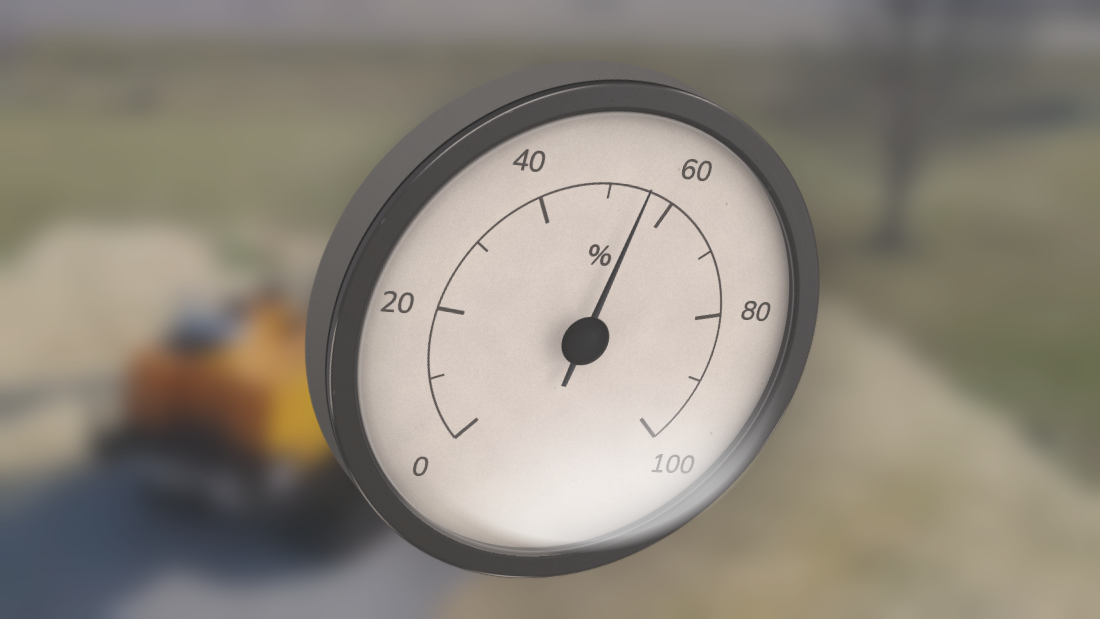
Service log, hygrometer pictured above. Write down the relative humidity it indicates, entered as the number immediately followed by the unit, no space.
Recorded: 55%
